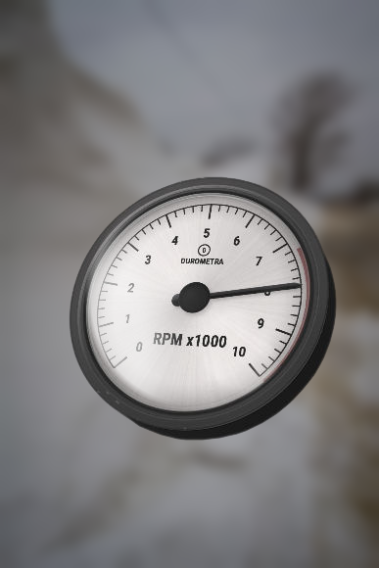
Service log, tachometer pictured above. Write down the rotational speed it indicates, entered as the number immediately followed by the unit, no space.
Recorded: 8000rpm
